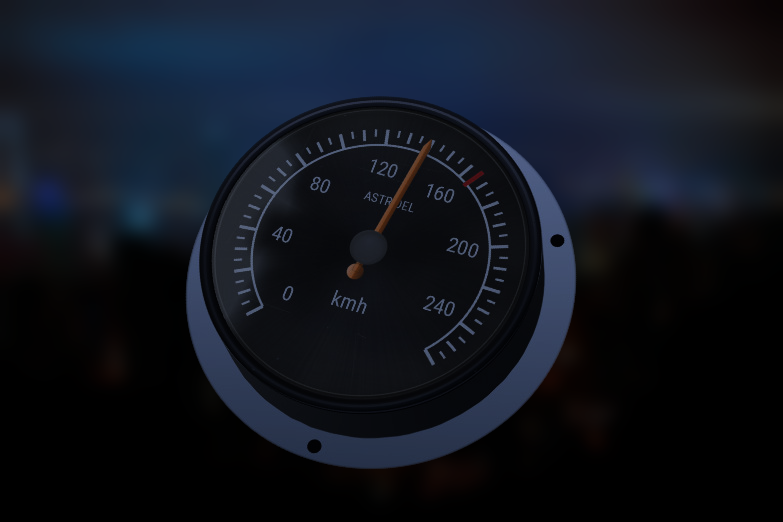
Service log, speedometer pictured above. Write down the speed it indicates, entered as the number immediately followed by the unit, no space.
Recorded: 140km/h
